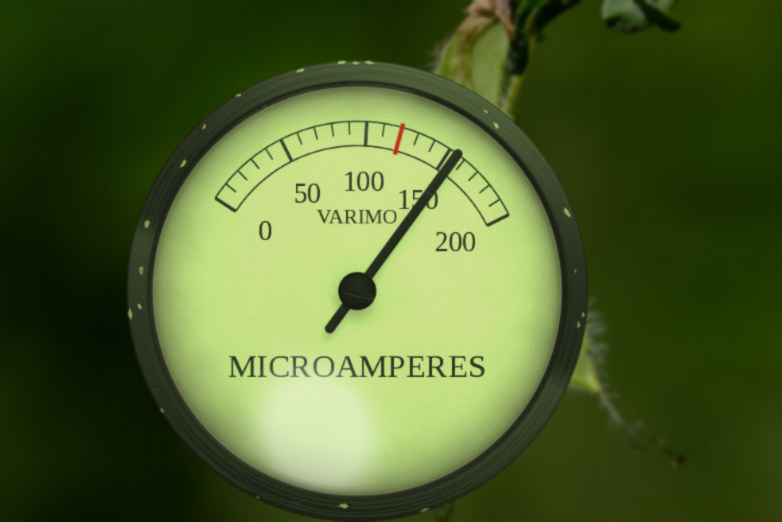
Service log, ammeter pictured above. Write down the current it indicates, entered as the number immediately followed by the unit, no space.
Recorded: 155µA
